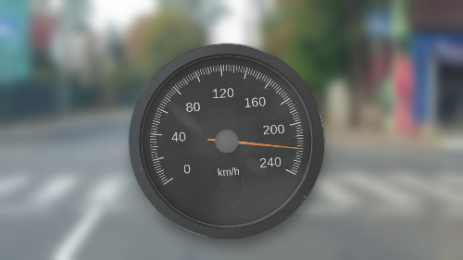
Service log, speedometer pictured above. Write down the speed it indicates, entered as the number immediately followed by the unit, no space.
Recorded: 220km/h
